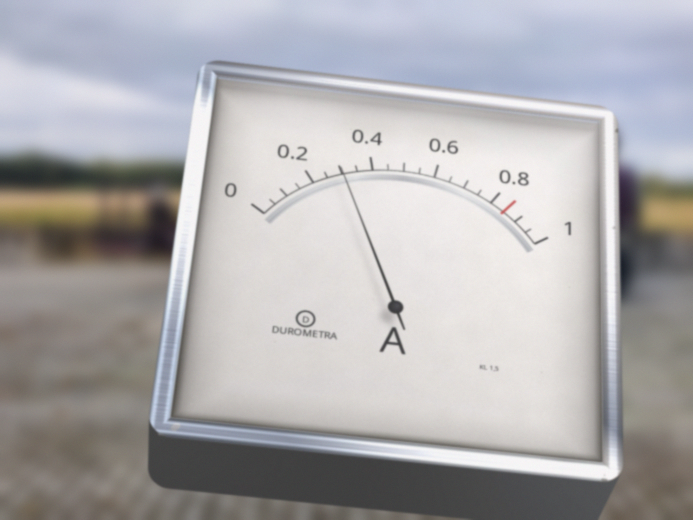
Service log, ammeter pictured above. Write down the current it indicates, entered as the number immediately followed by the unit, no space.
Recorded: 0.3A
